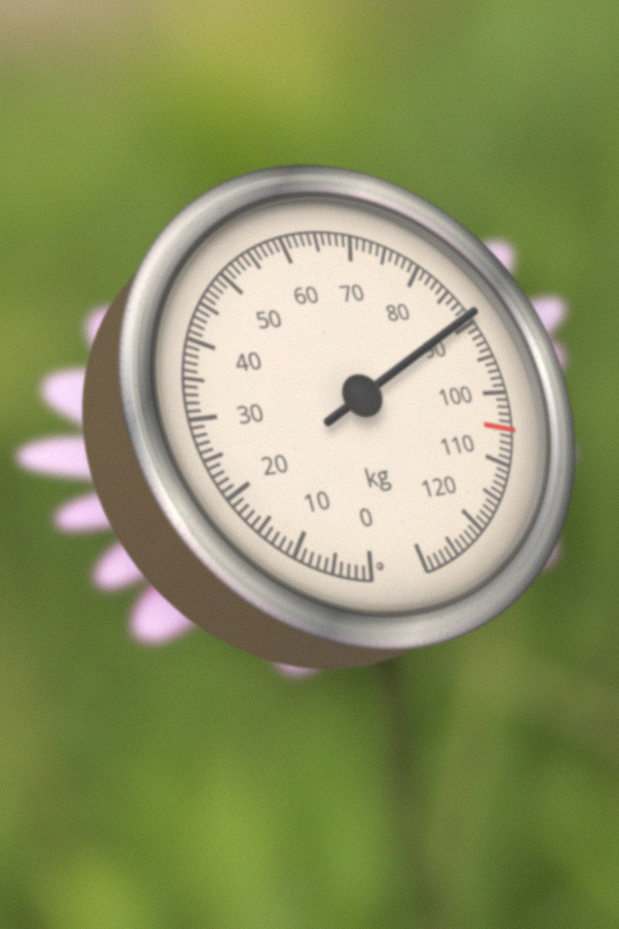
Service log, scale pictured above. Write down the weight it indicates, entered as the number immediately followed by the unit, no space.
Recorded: 89kg
